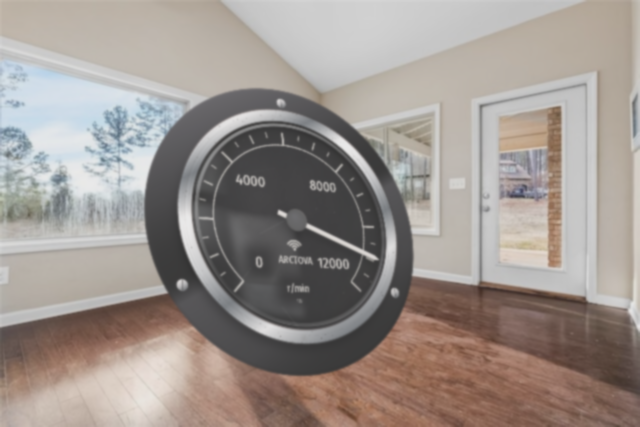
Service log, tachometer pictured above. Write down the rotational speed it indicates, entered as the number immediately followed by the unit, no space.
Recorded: 11000rpm
